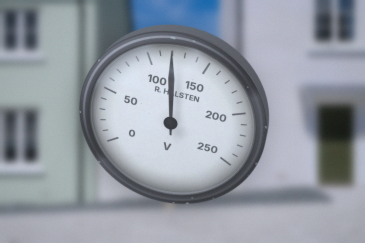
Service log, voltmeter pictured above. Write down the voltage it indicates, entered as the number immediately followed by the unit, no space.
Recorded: 120V
